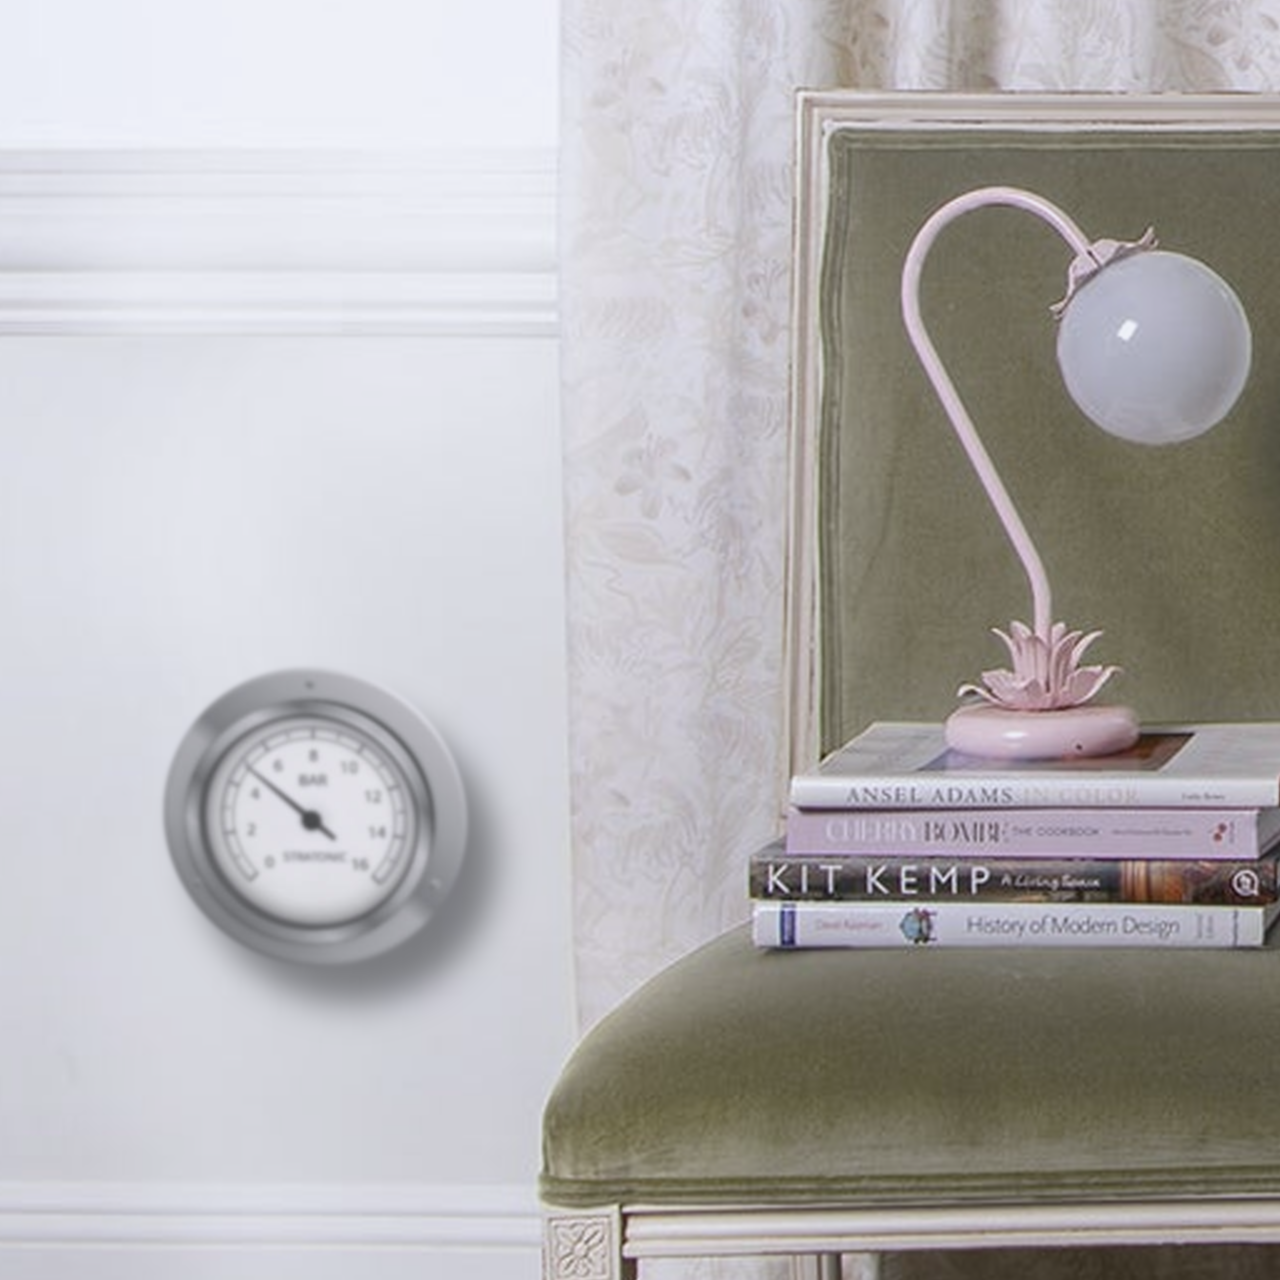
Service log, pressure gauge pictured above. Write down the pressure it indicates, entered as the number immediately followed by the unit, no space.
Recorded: 5bar
